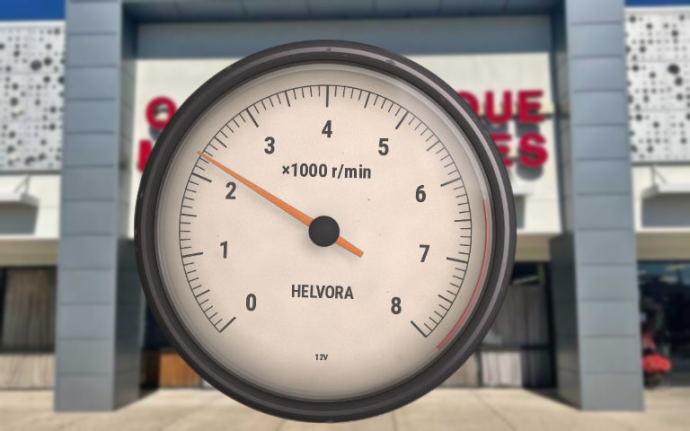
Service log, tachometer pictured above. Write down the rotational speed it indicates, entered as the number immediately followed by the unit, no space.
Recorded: 2250rpm
